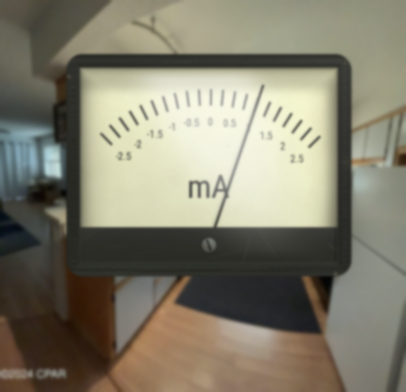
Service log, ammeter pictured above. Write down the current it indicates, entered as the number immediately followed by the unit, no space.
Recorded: 1mA
